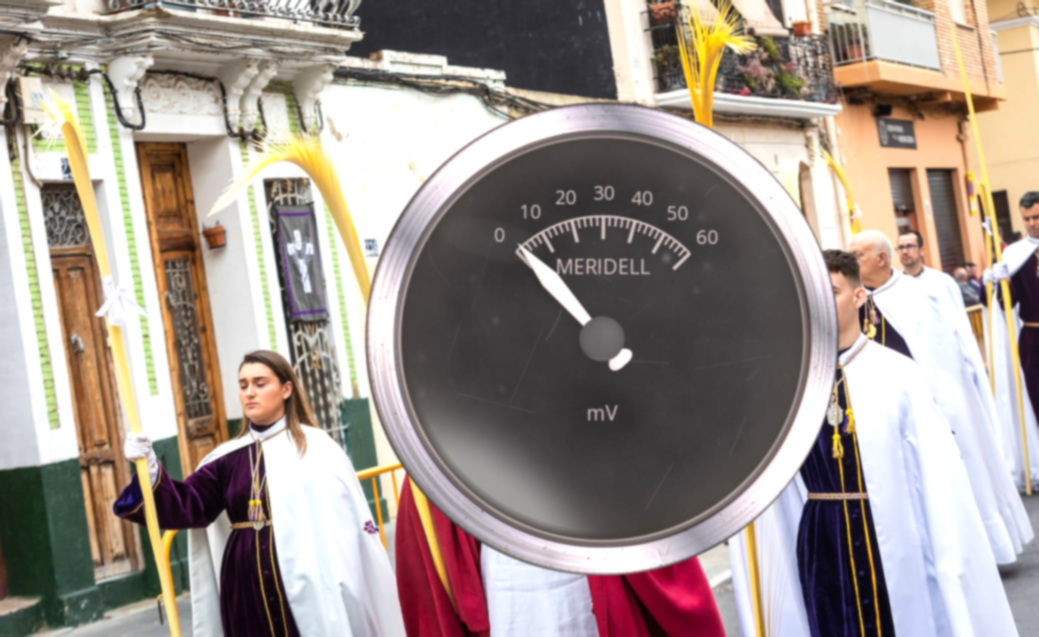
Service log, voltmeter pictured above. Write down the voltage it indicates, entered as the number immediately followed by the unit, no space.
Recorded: 2mV
